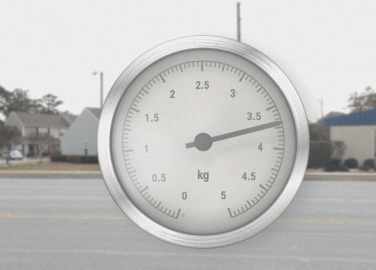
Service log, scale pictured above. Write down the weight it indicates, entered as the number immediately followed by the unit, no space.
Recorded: 3.7kg
